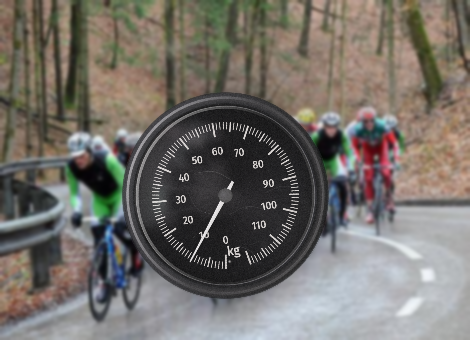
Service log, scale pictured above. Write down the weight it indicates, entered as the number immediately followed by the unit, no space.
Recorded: 10kg
